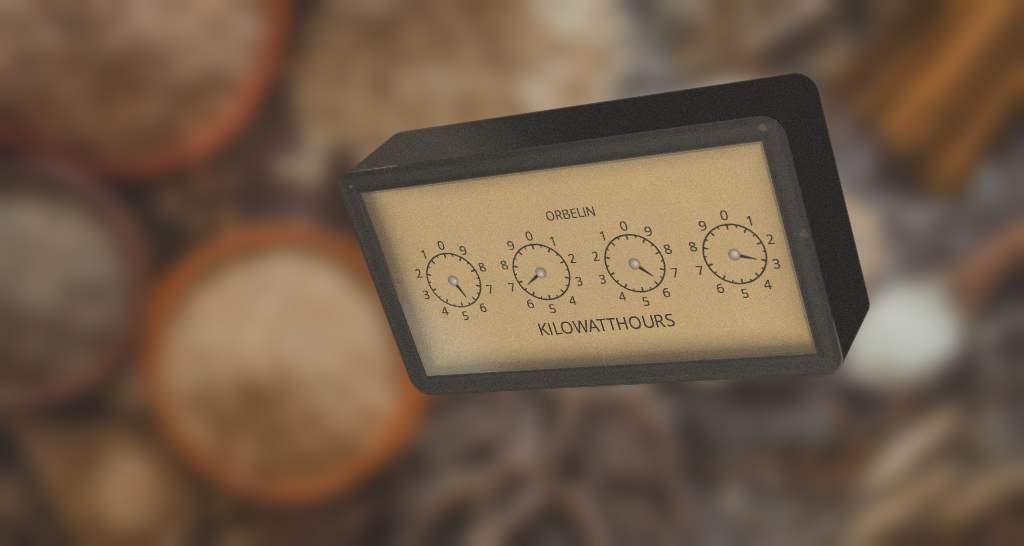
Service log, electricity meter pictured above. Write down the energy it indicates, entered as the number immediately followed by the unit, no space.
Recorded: 5663kWh
